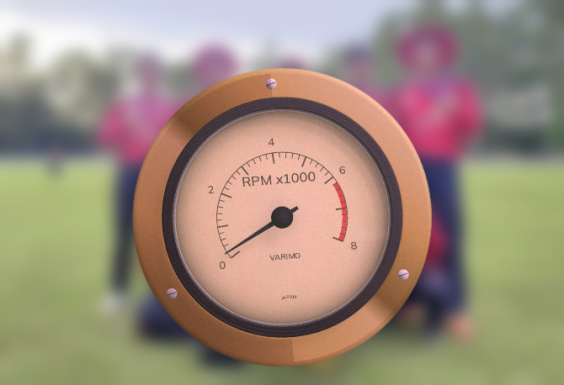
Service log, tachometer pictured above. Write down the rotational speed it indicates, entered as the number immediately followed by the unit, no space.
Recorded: 200rpm
